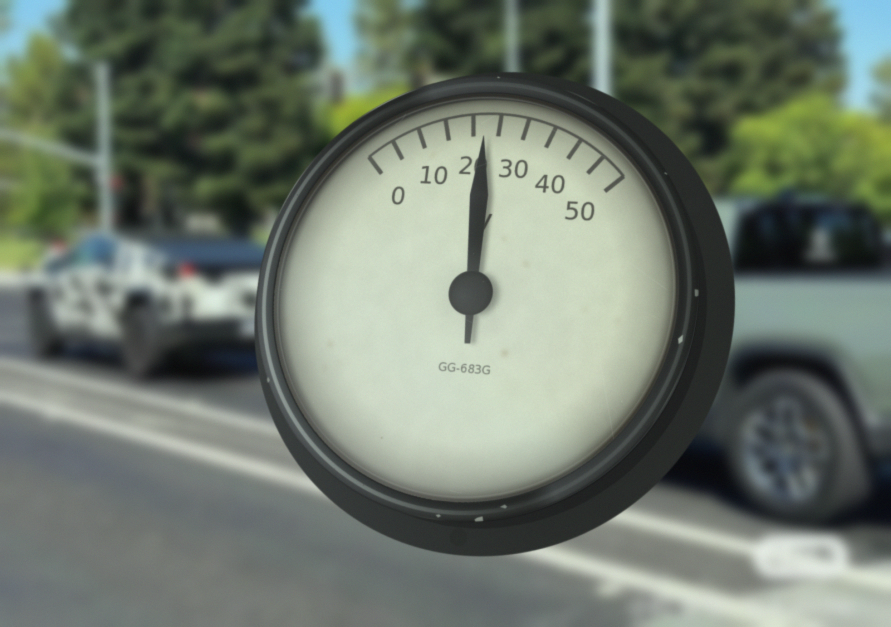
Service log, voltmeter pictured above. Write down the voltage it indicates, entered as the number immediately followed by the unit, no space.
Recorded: 22.5V
